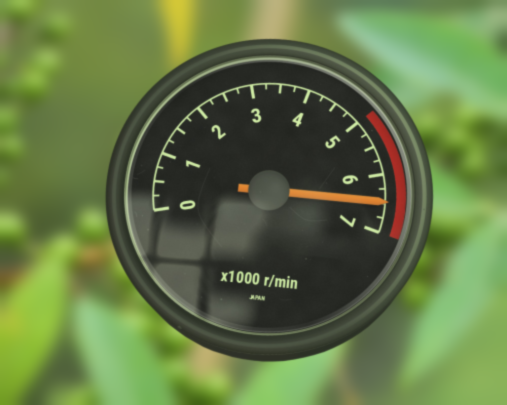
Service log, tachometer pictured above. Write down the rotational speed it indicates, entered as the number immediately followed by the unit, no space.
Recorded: 6500rpm
